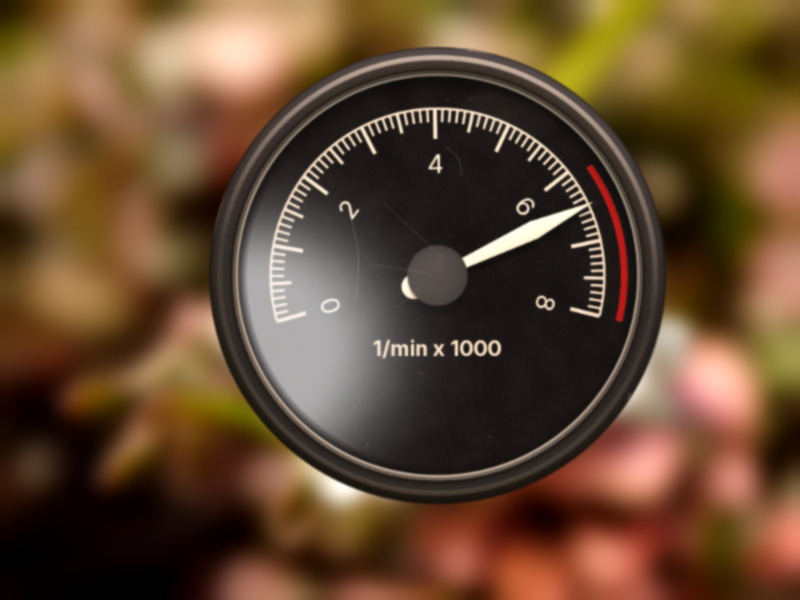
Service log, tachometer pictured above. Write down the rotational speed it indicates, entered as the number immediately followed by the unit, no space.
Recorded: 6500rpm
